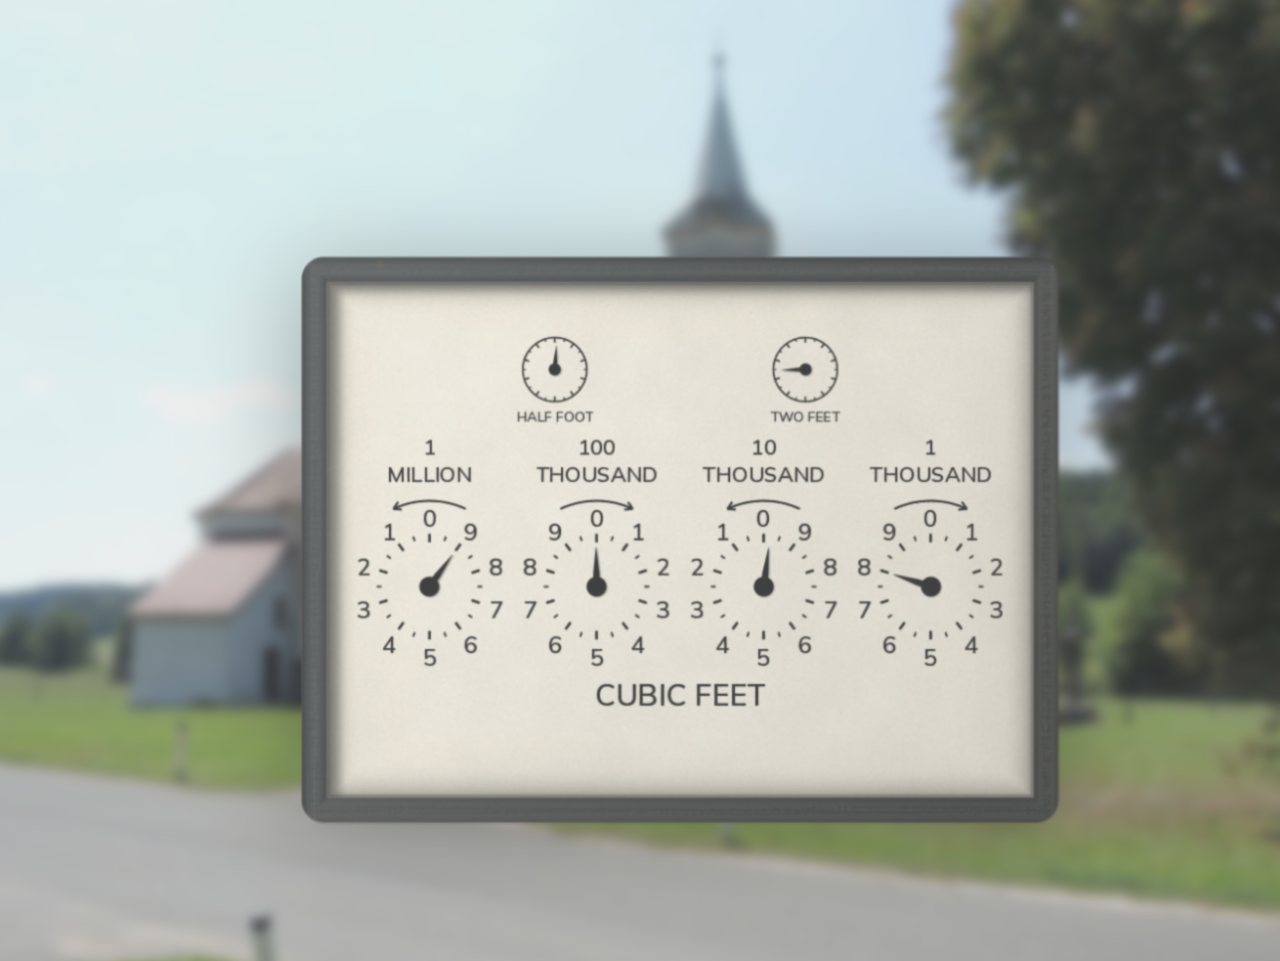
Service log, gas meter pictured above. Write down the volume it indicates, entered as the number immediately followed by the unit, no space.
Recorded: 899800ft³
